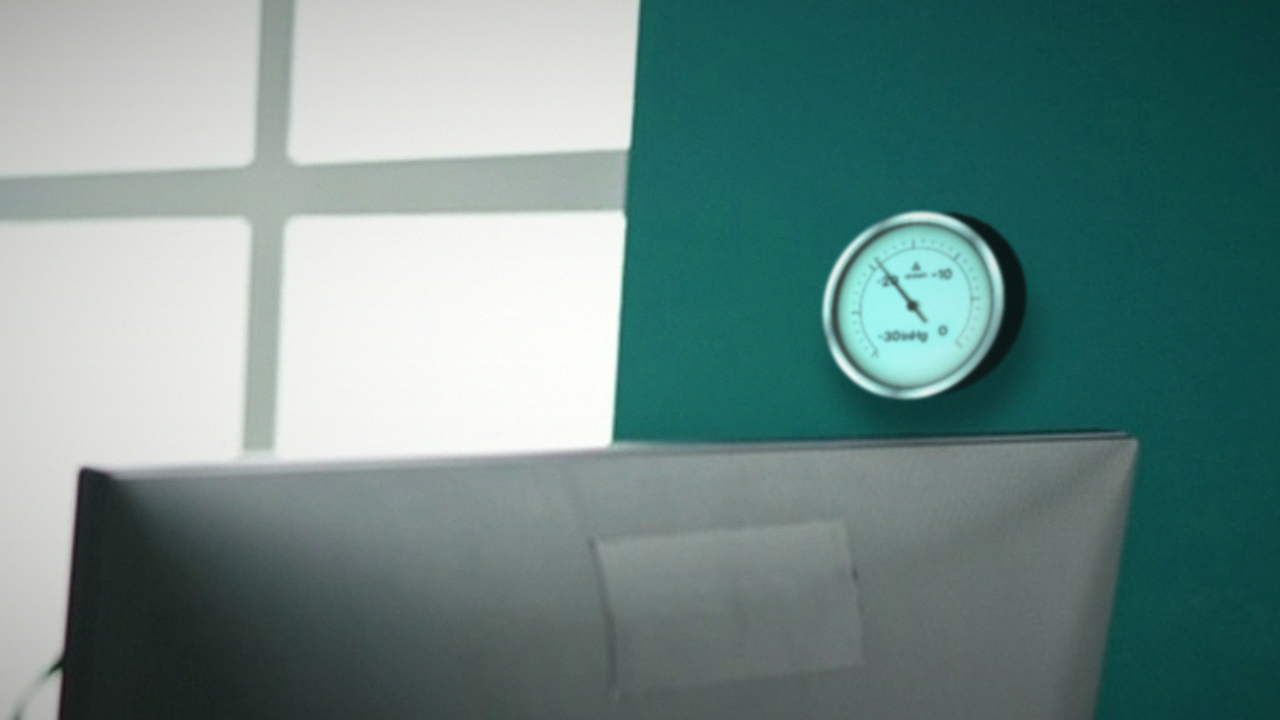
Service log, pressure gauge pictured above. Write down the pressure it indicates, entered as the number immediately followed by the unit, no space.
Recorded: -19inHg
